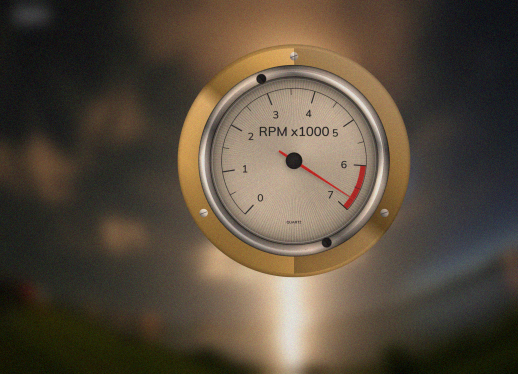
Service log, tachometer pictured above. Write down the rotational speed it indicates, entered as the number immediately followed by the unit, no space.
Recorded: 6750rpm
